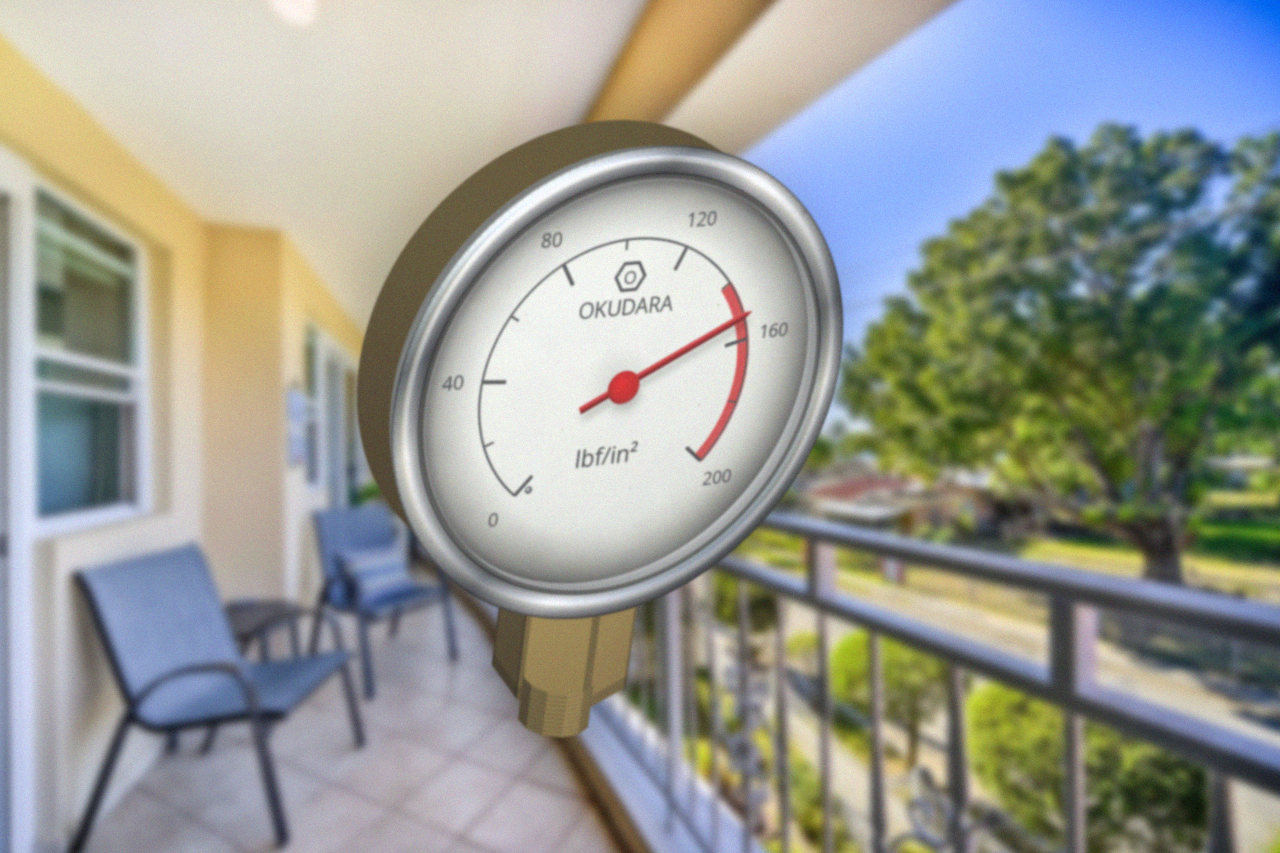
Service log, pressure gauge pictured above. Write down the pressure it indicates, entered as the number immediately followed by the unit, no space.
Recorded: 150psi
